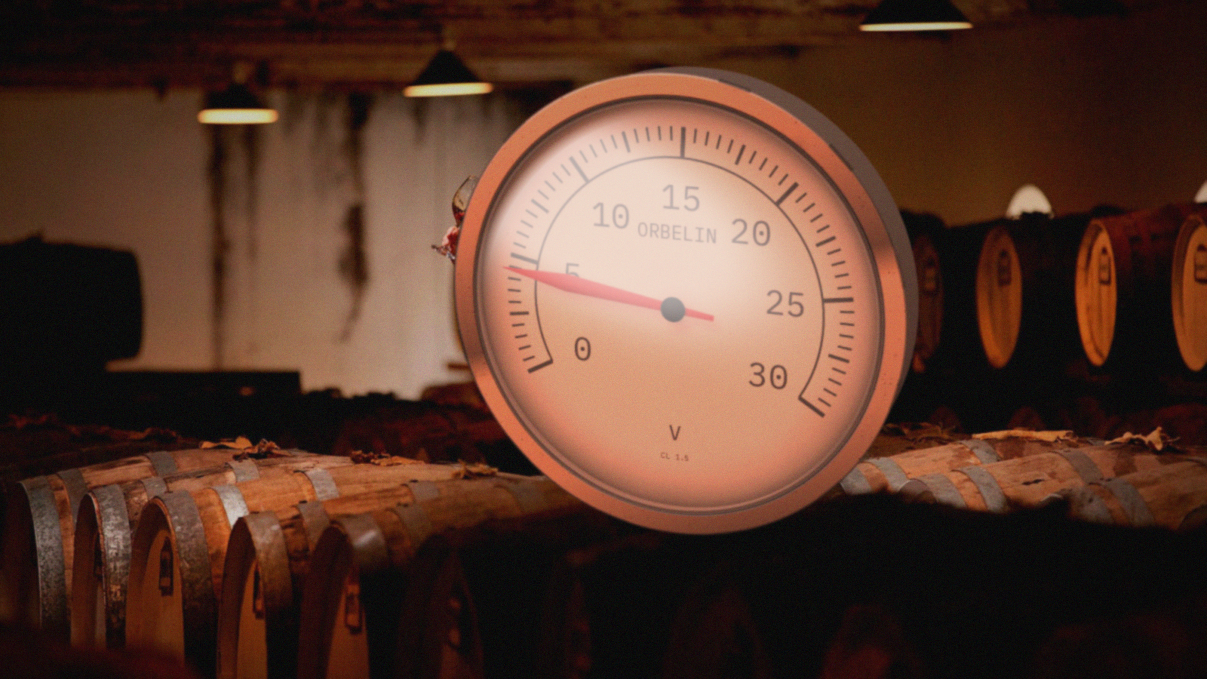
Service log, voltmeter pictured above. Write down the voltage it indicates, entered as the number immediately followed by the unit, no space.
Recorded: 4.5V
